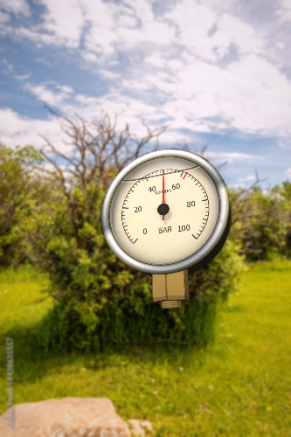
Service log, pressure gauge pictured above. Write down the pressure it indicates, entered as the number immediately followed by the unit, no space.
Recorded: 50bar
